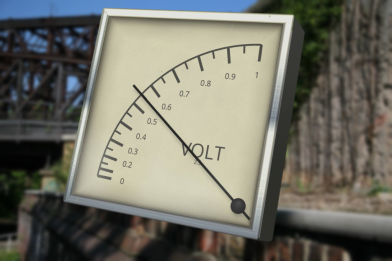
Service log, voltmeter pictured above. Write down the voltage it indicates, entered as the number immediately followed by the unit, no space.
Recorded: 0.55V
